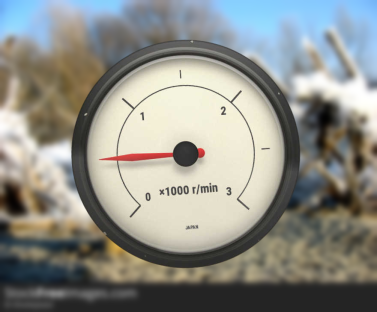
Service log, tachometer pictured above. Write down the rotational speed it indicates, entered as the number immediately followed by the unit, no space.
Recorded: 500rpm
